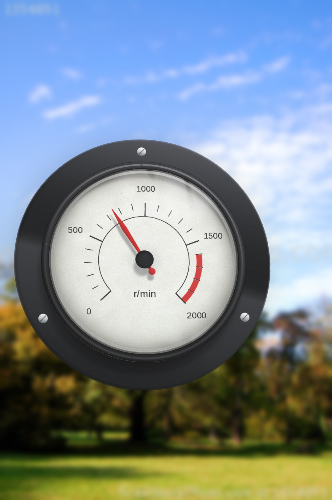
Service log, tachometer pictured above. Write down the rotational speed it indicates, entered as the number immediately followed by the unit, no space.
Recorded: 750rpm
